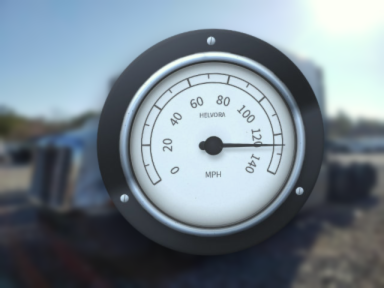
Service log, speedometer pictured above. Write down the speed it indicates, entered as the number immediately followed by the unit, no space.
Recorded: 125mph
